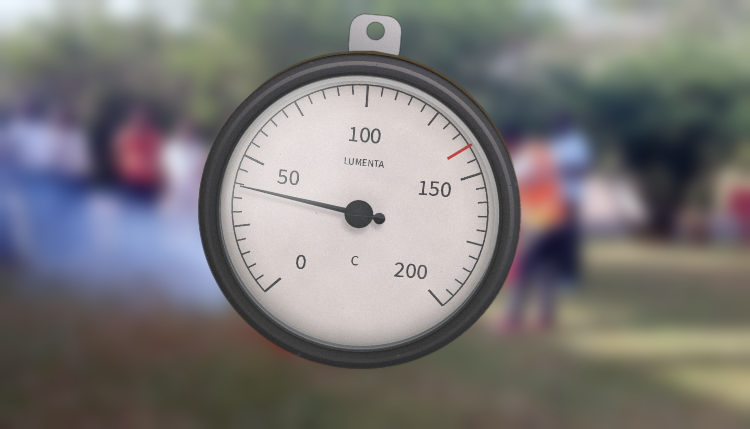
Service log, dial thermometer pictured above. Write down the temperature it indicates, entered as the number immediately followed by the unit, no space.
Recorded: 40°C
